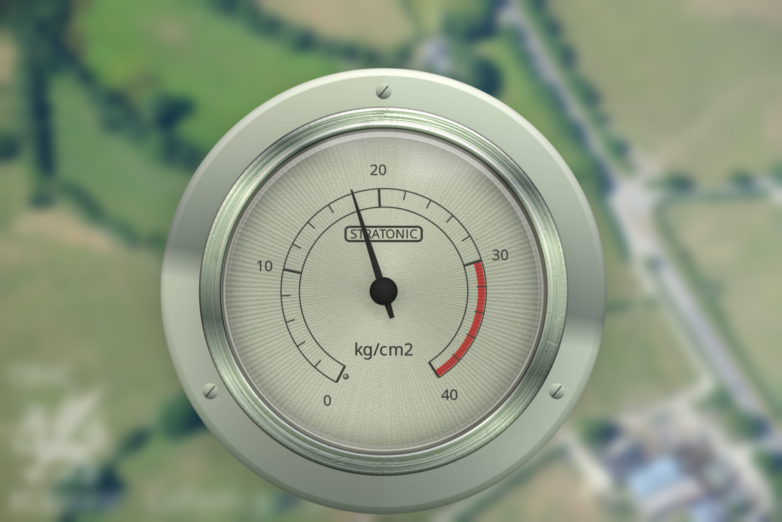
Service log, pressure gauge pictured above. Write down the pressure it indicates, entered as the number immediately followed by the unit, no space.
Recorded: 18kg/cm²
